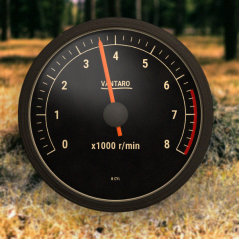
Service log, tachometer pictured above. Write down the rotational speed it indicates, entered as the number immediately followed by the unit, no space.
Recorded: 3600rpm
